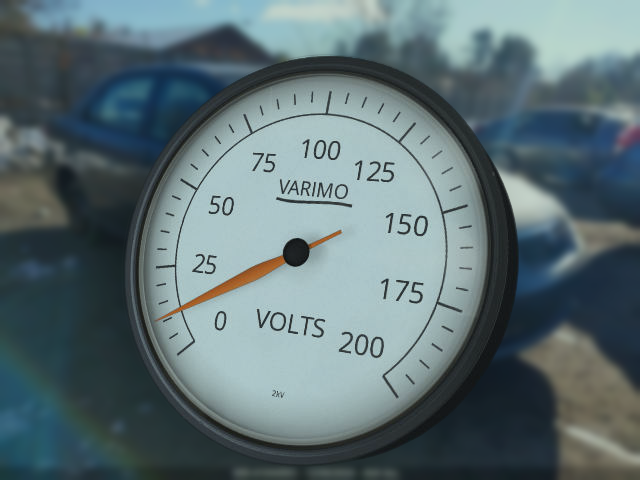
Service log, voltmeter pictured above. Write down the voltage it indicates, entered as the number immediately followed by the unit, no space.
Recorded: 10V
